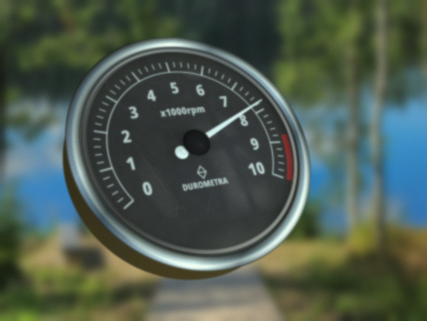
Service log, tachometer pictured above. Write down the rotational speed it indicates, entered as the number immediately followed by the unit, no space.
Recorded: 7800rpm
